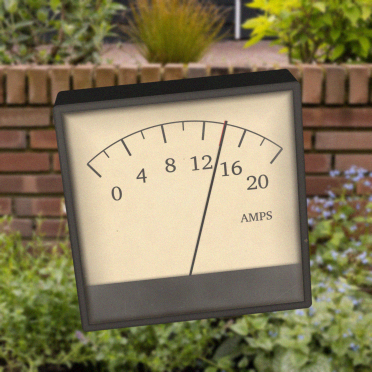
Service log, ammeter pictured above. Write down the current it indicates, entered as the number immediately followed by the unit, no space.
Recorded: 14A
